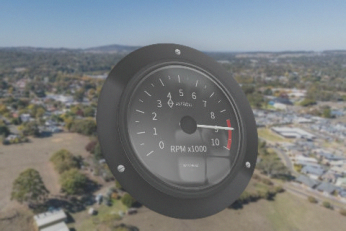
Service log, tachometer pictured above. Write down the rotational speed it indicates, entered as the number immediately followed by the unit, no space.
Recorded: 9000rpm
